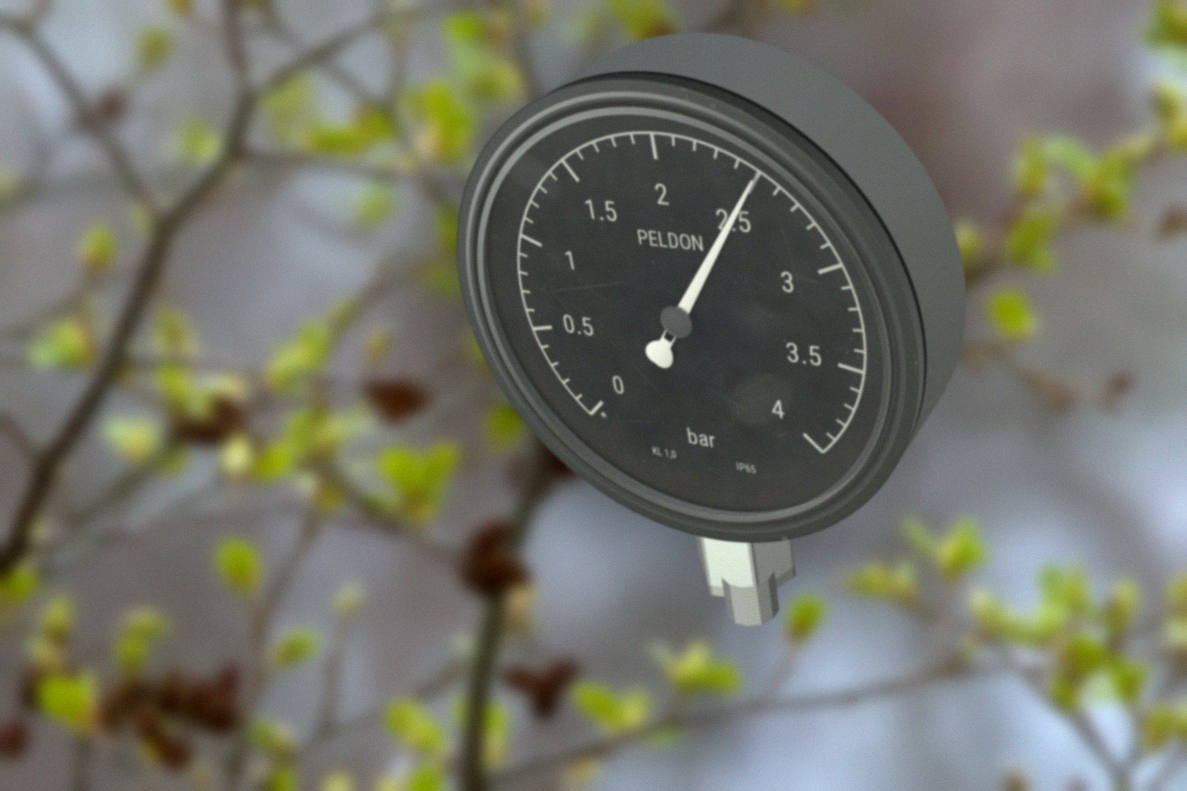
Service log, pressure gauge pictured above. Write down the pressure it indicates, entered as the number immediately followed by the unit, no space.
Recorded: 2.5bar
